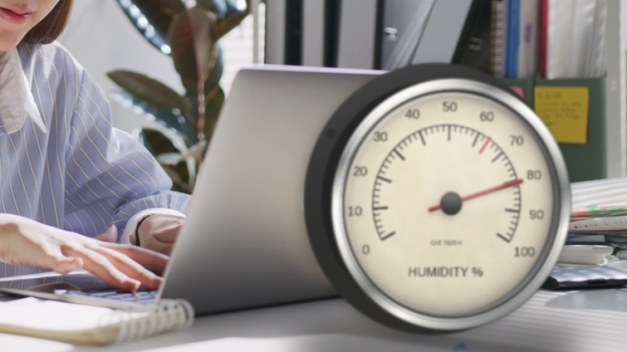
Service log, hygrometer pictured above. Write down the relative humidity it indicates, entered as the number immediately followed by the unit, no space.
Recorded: 80%
